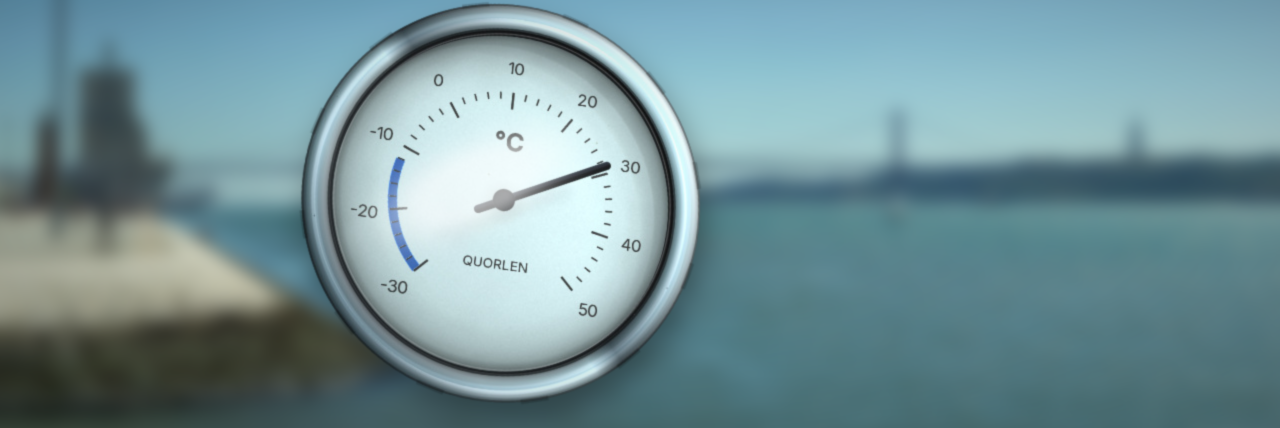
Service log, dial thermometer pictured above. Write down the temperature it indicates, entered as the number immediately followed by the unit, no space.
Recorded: 29°C
